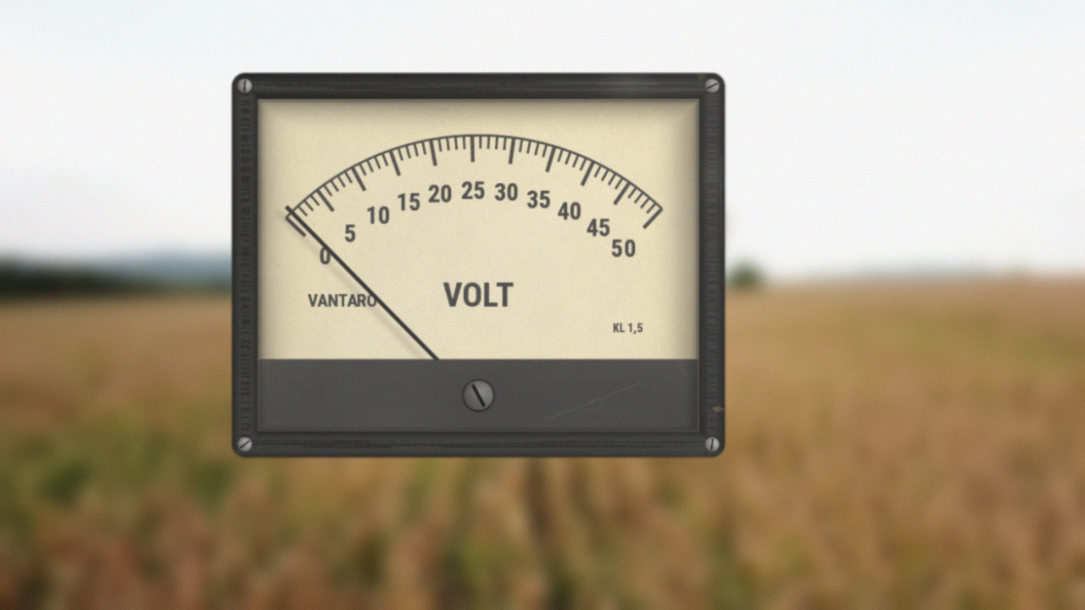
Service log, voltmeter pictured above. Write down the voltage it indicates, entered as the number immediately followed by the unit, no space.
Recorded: 1V
